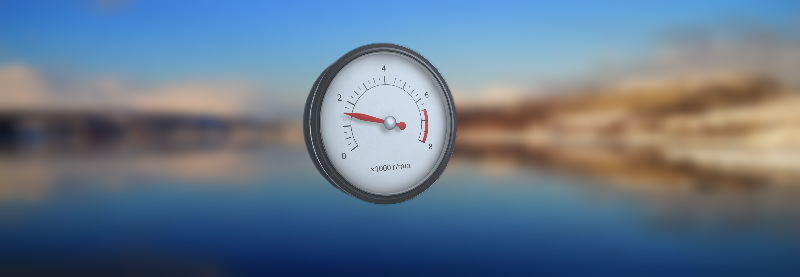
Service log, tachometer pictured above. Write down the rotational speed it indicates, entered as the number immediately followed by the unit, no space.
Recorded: 1500rpm
